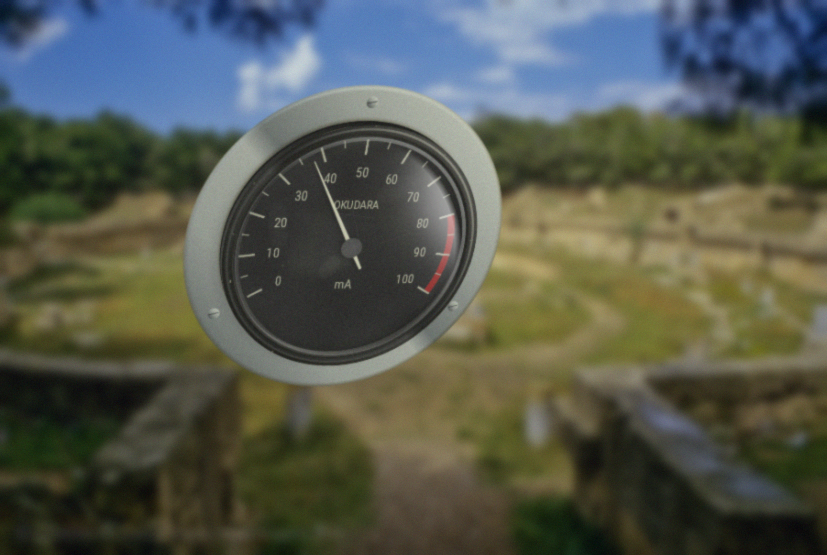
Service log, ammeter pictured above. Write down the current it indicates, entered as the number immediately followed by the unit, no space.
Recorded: 37.5mA
